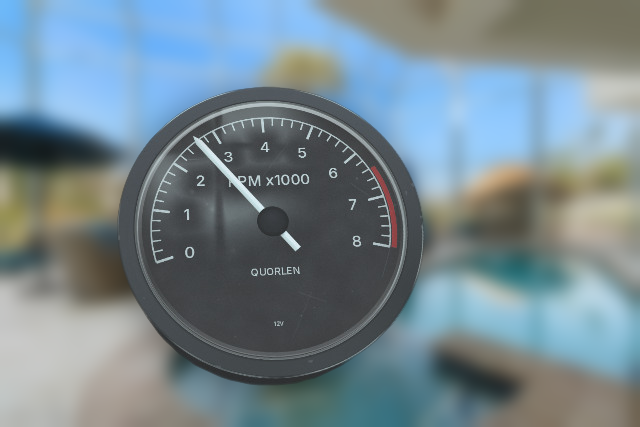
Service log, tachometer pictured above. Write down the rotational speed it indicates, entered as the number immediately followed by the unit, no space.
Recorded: 2600rpm
